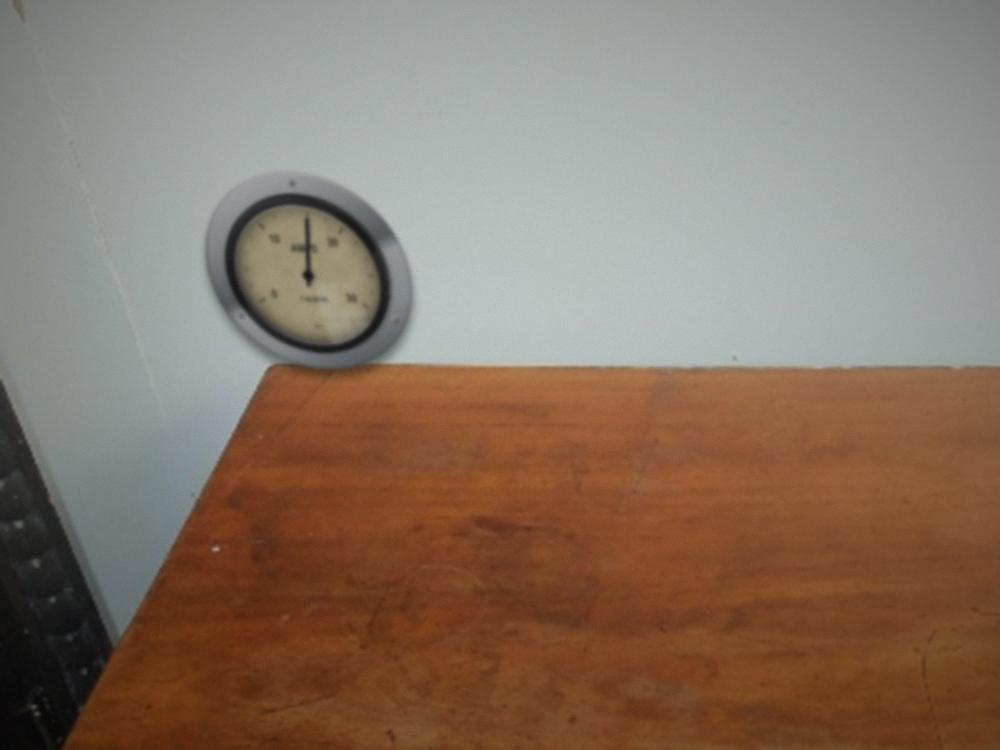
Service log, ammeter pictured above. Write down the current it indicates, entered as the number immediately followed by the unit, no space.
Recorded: 16A
